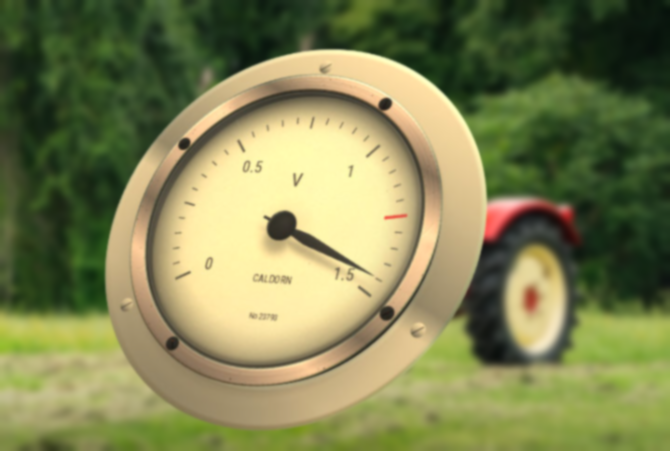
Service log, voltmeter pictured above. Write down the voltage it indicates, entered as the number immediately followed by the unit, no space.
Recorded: 1.45V
